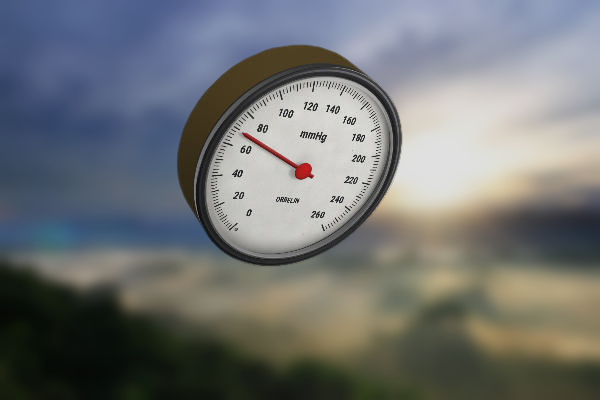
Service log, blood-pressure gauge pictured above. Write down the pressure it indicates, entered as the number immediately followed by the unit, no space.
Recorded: 70mmHg
